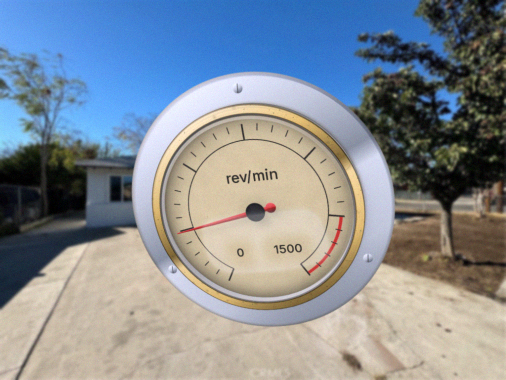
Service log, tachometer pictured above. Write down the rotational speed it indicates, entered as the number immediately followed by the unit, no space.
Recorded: 250rpm
